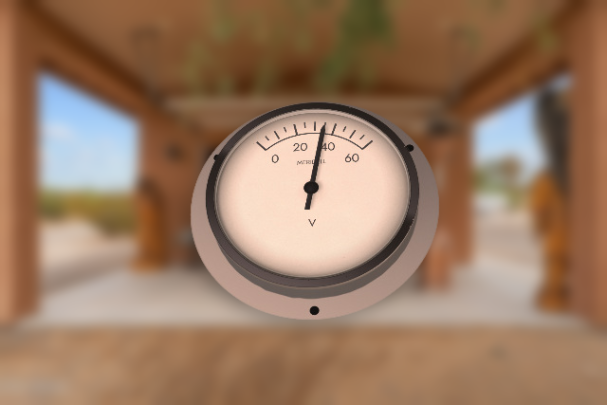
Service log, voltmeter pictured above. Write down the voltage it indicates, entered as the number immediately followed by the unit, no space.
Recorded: 35V
